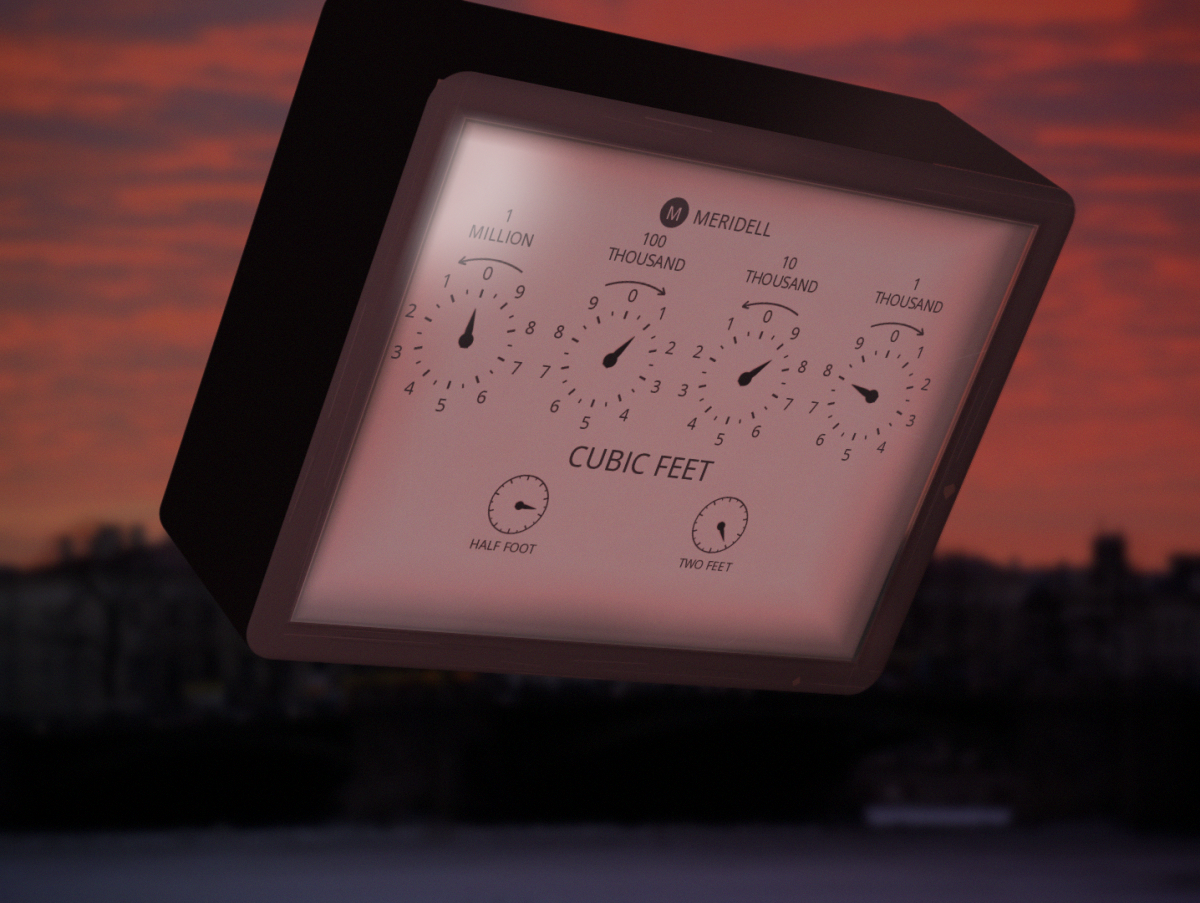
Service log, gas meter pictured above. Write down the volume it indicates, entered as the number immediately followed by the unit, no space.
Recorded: 8800ft³
